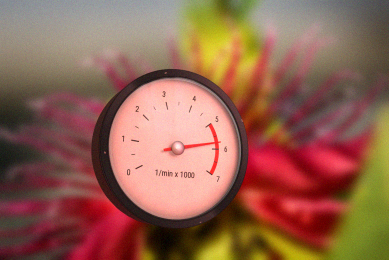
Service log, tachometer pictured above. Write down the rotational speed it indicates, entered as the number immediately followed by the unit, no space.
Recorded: 5750rpm
